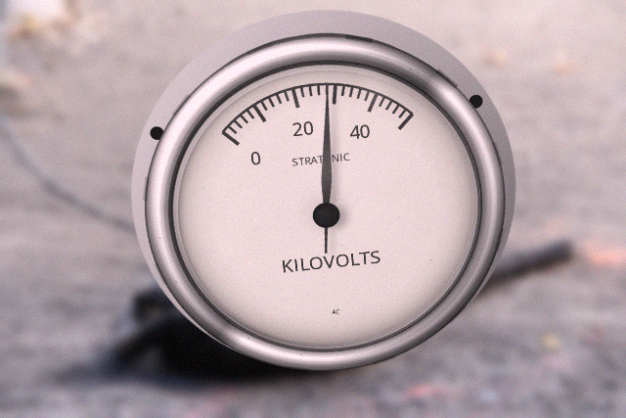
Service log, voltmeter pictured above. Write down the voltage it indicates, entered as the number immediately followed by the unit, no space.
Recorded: 28kV
